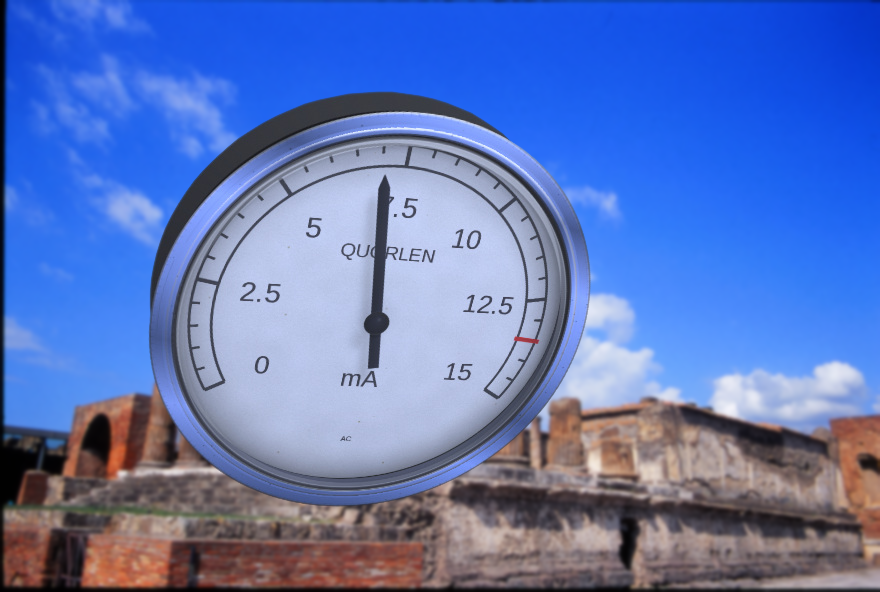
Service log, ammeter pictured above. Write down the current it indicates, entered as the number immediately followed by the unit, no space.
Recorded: 7mA
